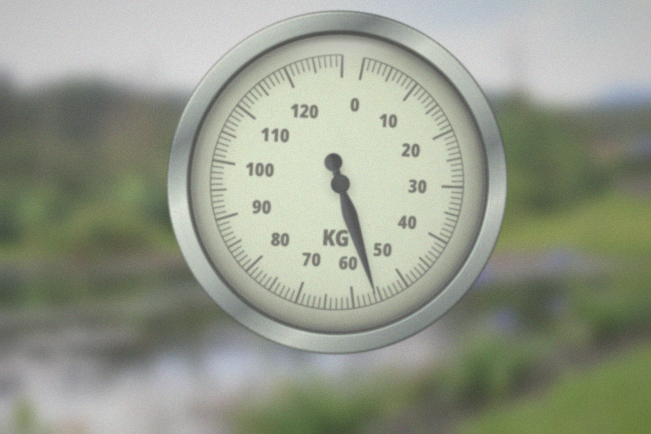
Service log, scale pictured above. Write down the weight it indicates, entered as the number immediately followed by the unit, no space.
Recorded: 56kg
